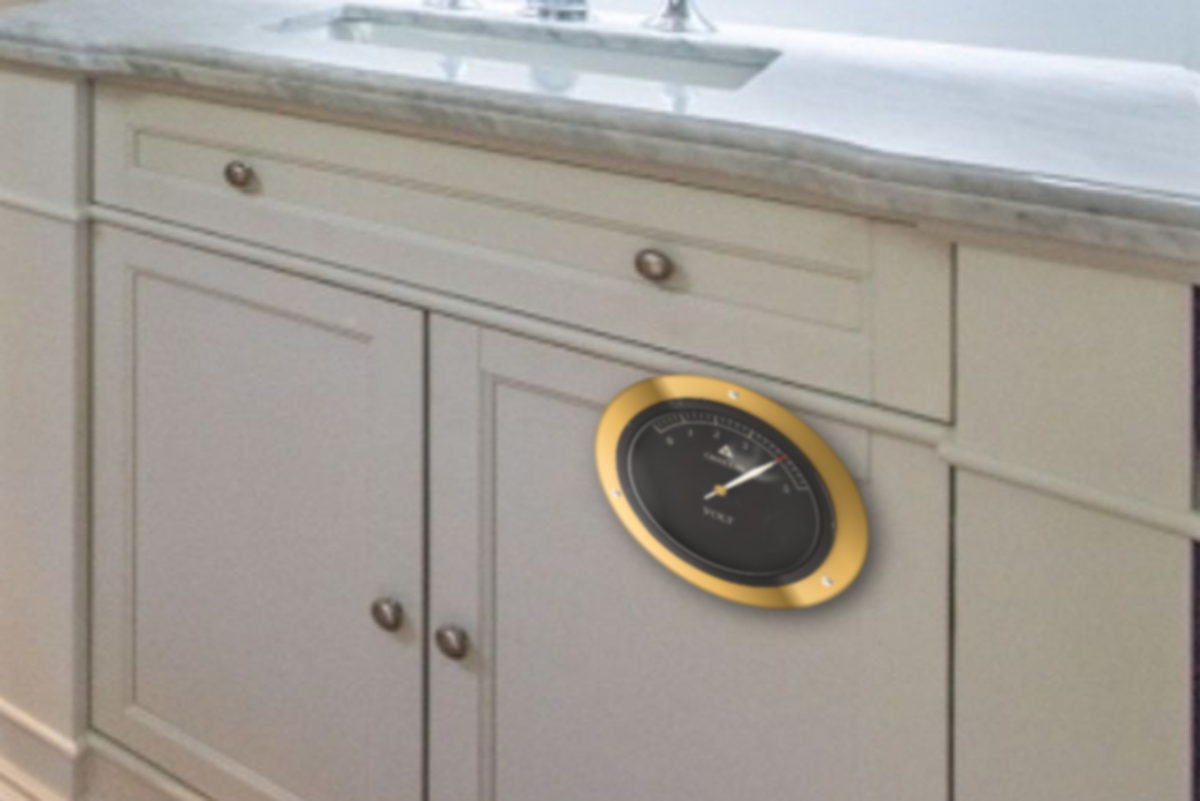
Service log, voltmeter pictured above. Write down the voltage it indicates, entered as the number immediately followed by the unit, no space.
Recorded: 4V
